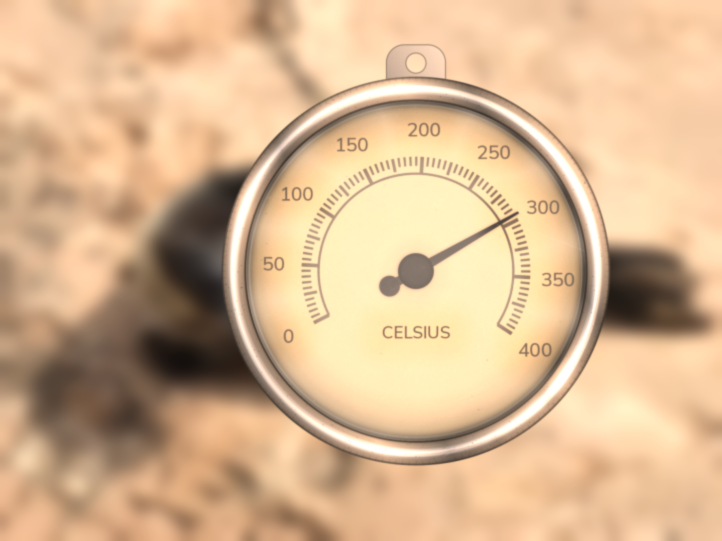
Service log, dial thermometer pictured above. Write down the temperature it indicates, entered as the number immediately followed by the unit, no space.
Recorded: 295°C
